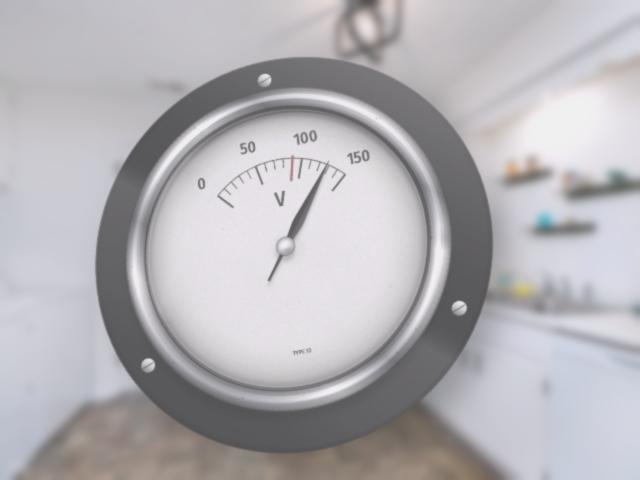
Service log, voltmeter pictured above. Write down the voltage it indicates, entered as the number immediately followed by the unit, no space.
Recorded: 130V
